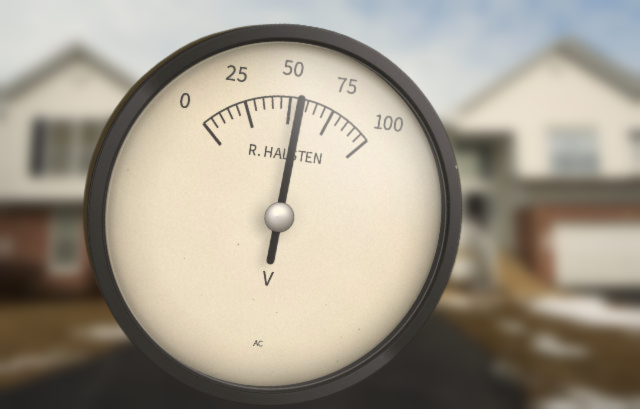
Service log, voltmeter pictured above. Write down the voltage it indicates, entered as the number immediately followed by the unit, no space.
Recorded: 55V
